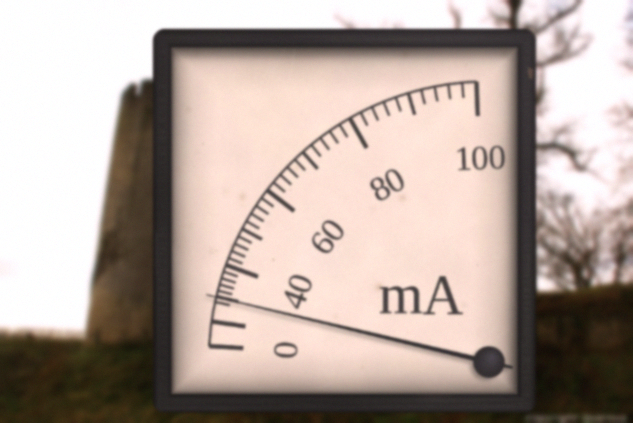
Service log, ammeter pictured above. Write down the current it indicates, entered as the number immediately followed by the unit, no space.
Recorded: 30mA
